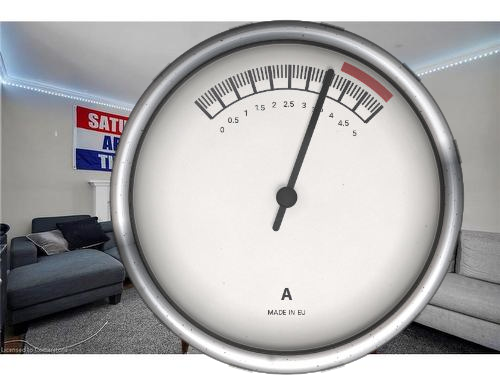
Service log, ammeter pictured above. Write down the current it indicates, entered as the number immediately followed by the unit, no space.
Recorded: 3.5A
